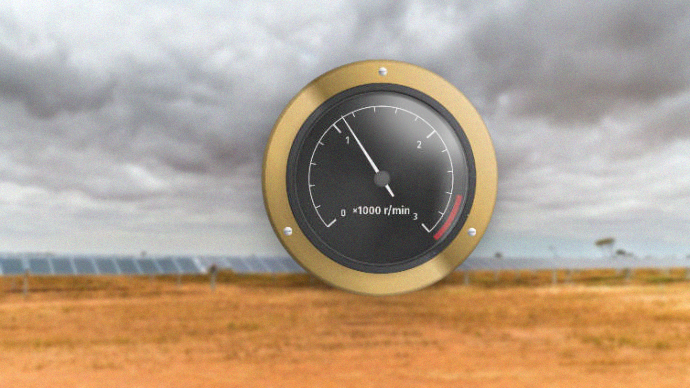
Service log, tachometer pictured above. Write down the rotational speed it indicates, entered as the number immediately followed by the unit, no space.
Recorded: 1100rpm
